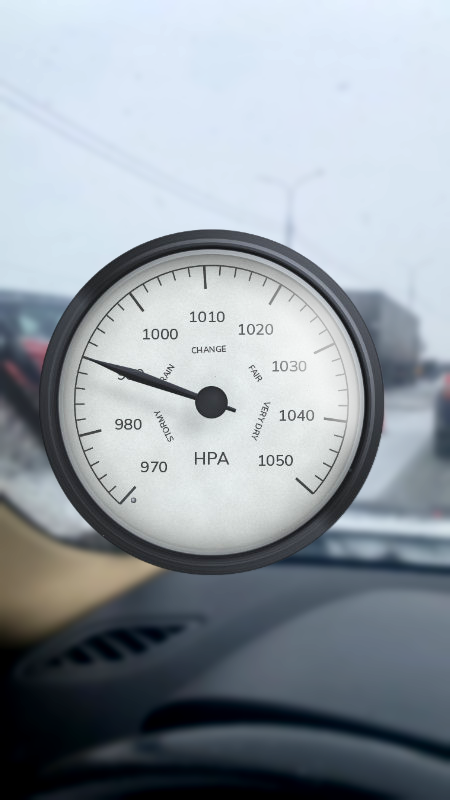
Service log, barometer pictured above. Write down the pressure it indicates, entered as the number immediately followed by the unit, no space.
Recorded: 990hPa
